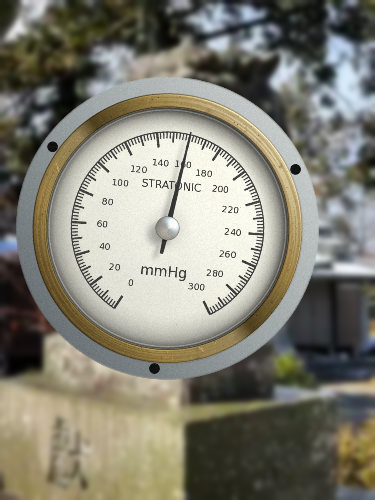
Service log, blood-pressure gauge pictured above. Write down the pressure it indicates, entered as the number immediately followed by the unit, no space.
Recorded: 160mmHg
